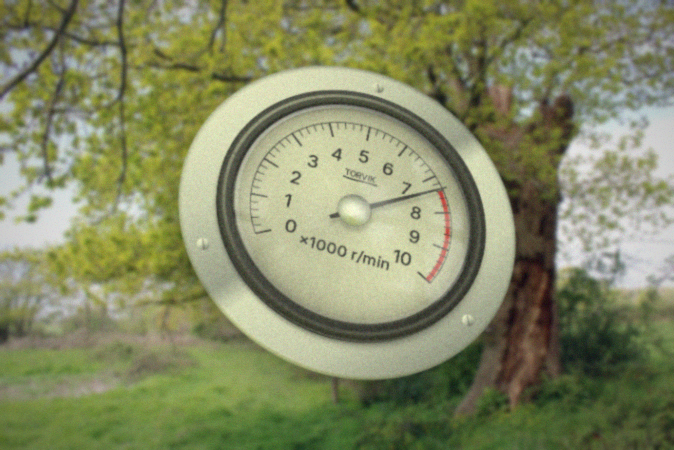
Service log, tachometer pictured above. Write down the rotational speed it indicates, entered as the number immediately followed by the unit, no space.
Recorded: 7400rpm
